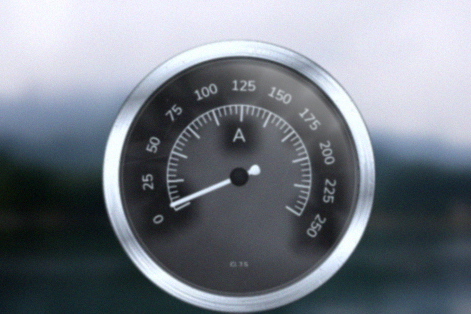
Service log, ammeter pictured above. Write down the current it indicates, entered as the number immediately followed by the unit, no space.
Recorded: 5A
